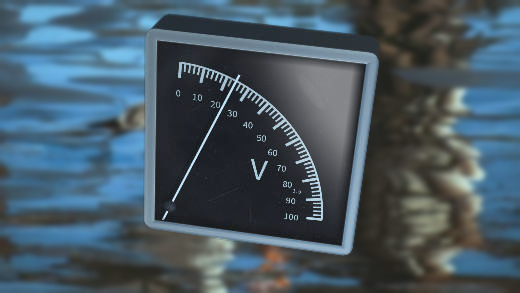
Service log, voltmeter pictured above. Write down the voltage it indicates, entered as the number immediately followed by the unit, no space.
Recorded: 24V
